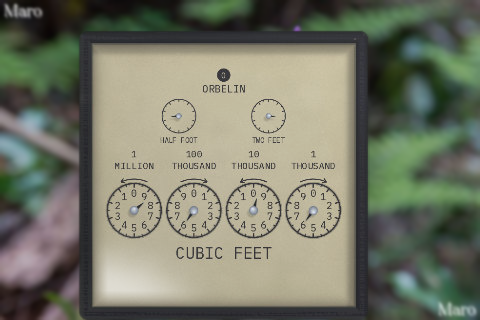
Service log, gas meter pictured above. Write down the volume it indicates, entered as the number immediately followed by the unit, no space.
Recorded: 859600ft³
